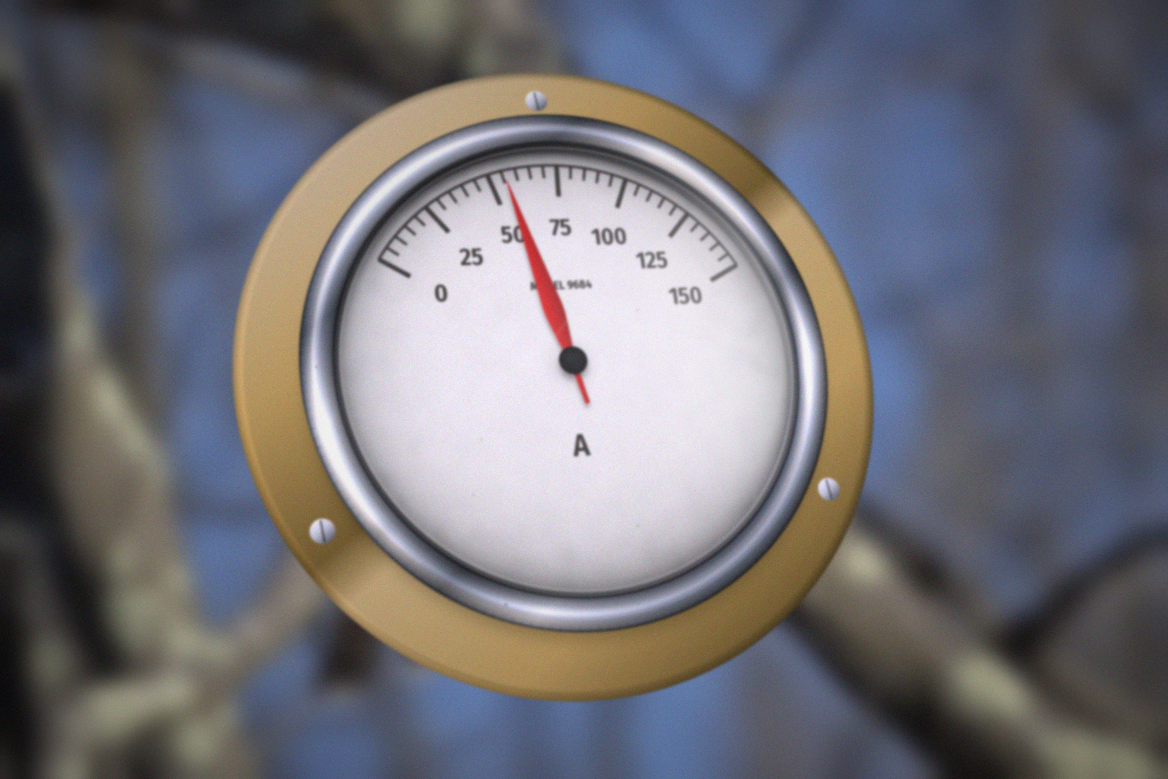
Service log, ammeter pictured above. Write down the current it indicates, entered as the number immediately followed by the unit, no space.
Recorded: 55A
